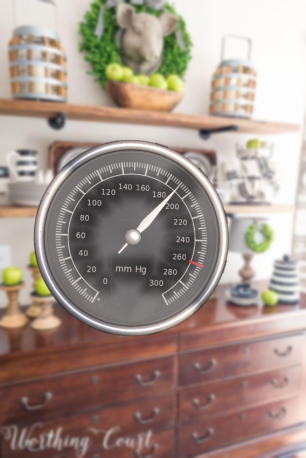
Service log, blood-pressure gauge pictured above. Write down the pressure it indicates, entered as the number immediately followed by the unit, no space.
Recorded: 190mmHg
